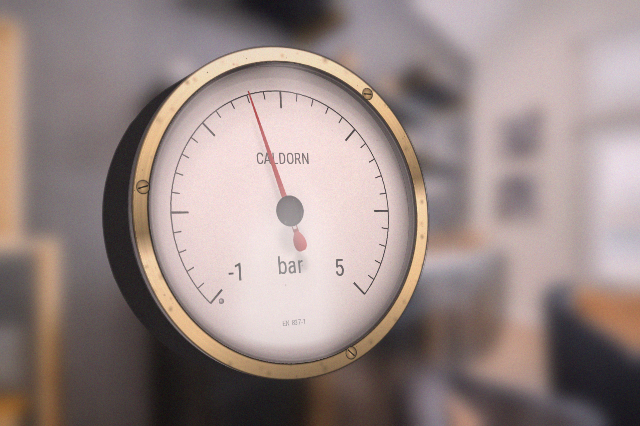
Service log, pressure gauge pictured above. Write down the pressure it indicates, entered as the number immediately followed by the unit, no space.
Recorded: 1.6bar
